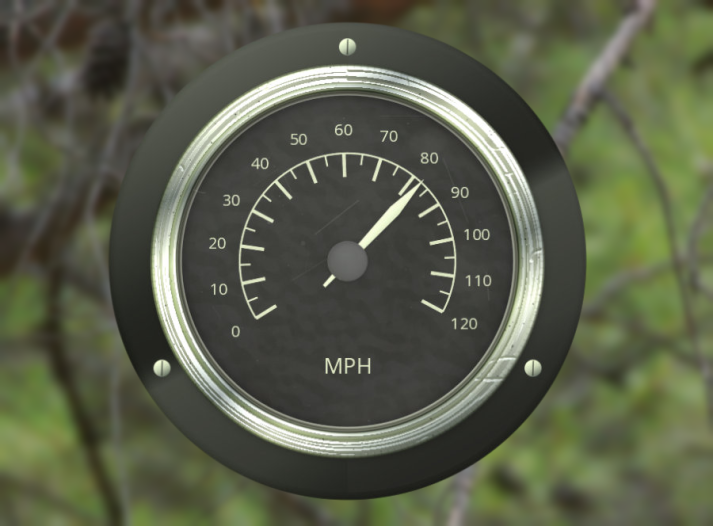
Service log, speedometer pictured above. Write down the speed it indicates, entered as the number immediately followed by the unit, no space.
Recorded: 82.5mph
